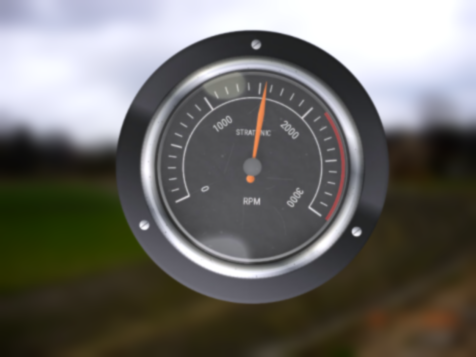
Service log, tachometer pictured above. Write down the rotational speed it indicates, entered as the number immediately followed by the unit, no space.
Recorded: 1550rpm
